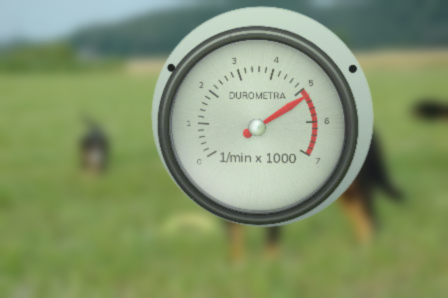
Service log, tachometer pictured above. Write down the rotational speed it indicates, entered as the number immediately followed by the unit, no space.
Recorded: 5200rpm
